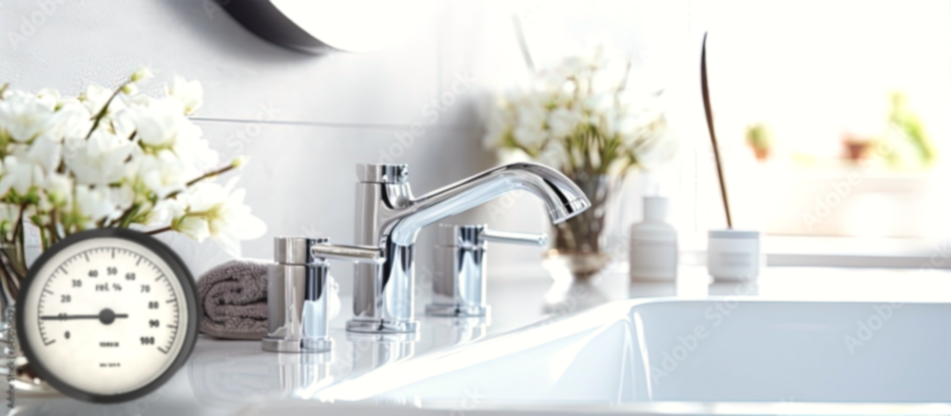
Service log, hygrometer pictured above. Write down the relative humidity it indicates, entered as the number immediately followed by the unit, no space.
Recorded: 10%
